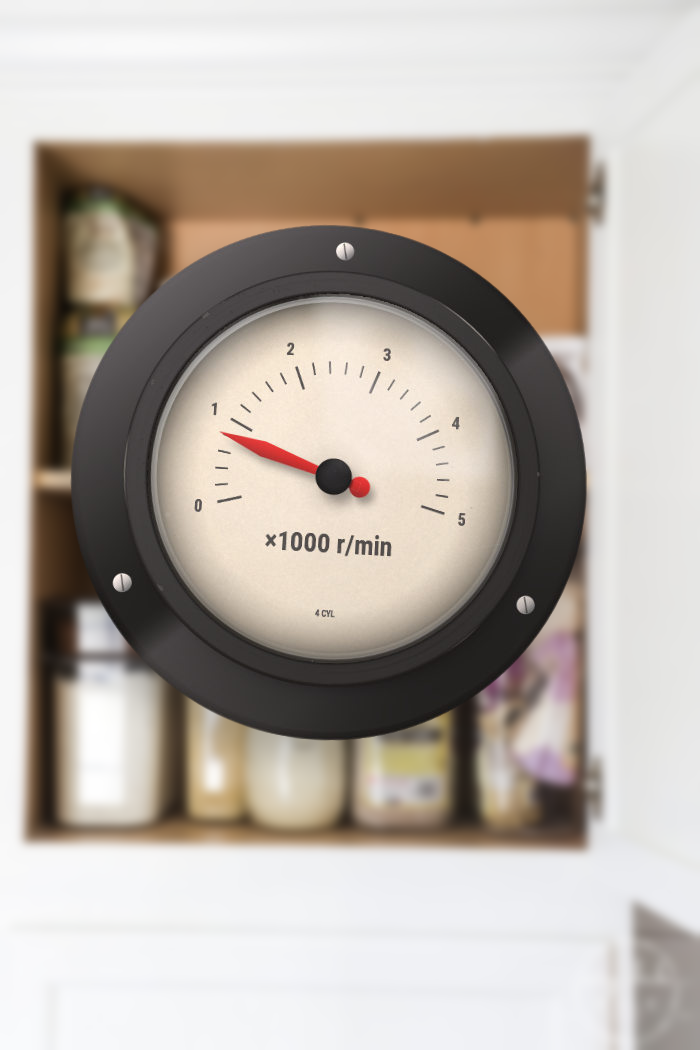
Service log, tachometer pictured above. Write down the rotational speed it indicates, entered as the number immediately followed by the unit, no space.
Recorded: 800rpm
